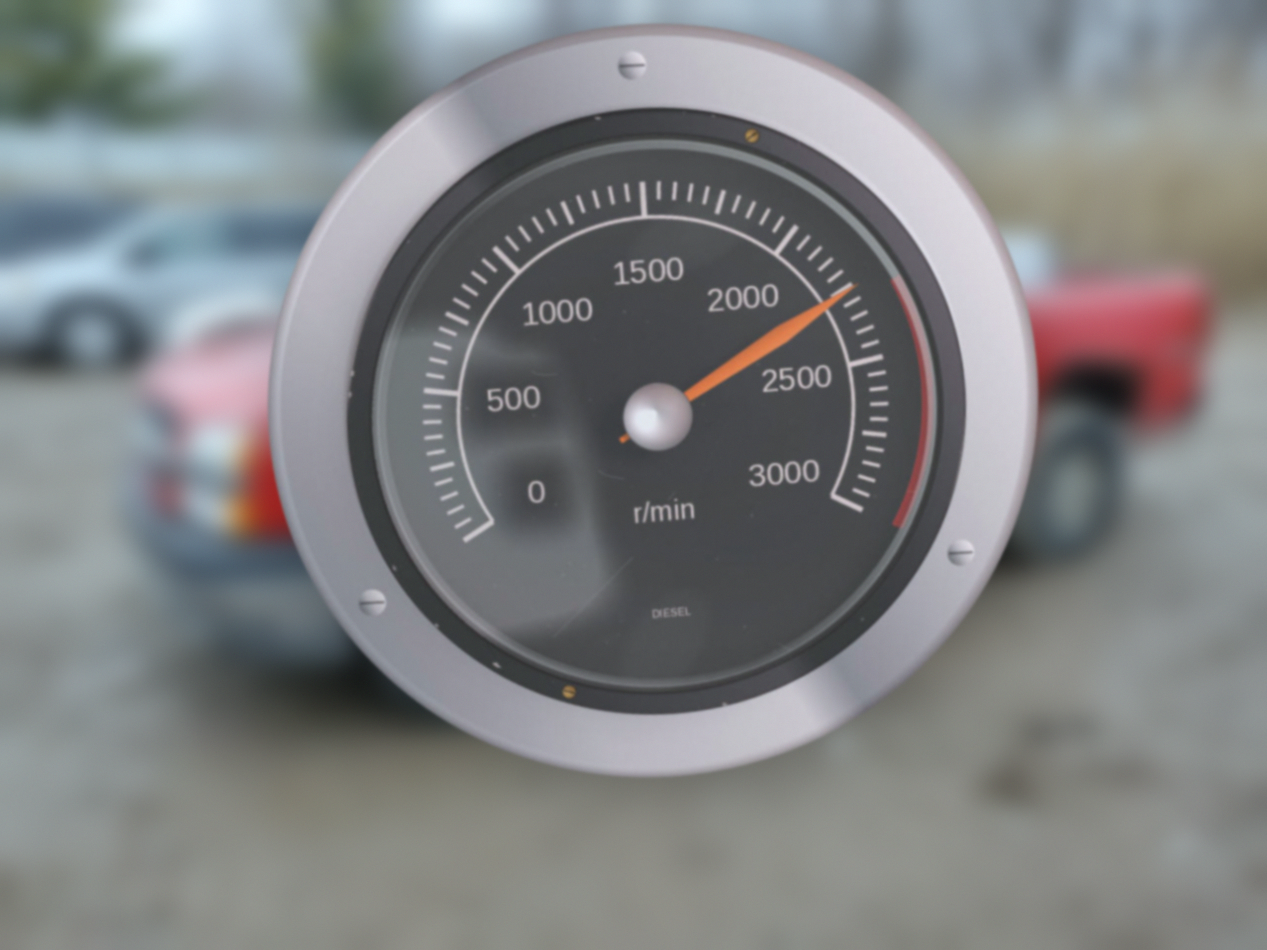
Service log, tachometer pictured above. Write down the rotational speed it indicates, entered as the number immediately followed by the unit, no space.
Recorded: 2250rpm
